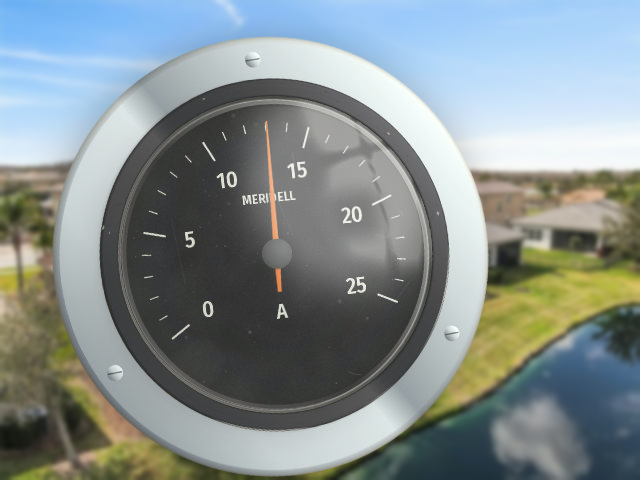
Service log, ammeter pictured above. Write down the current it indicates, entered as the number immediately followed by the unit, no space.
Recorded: 13A
